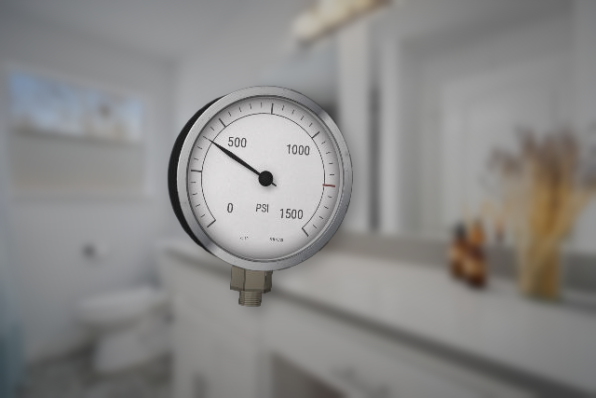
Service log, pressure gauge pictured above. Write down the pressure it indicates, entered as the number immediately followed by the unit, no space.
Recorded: 400psi
